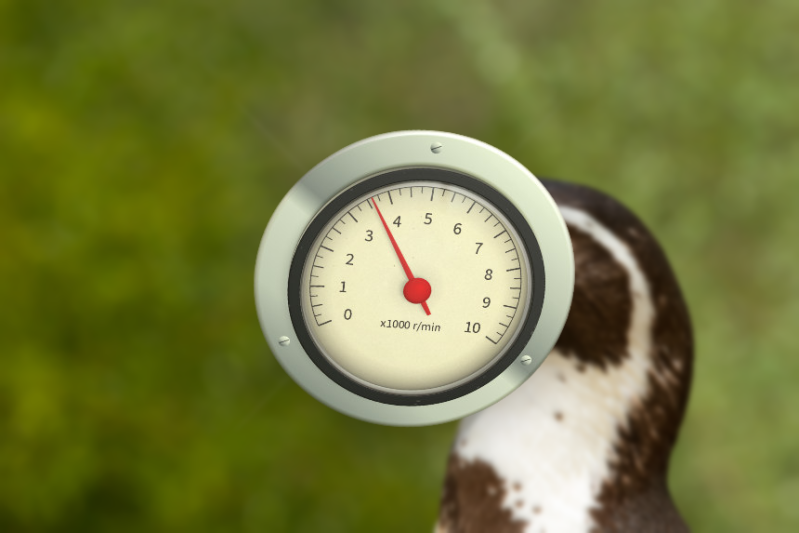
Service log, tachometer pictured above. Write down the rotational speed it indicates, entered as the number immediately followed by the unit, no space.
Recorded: 3625rpm
